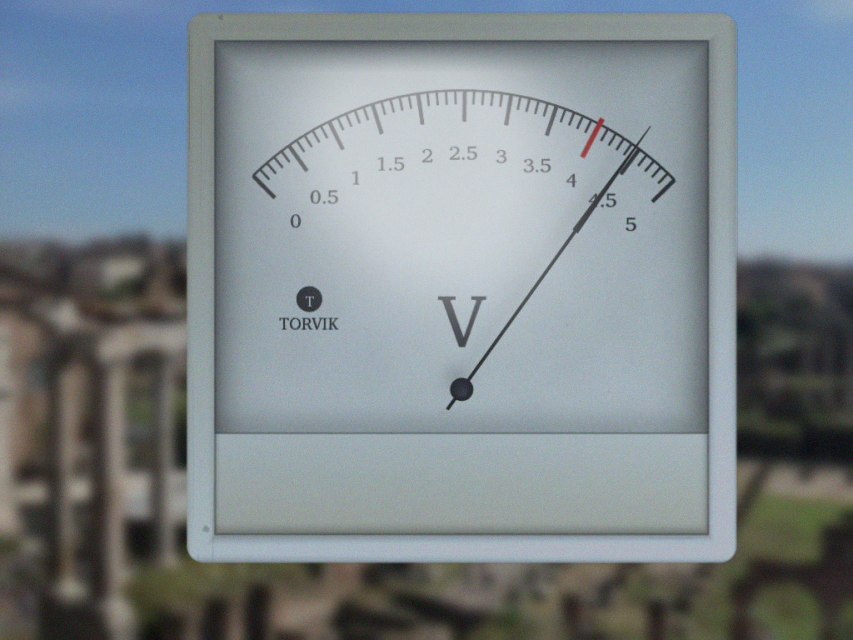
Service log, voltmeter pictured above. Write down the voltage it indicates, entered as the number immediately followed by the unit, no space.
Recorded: 4.45V
